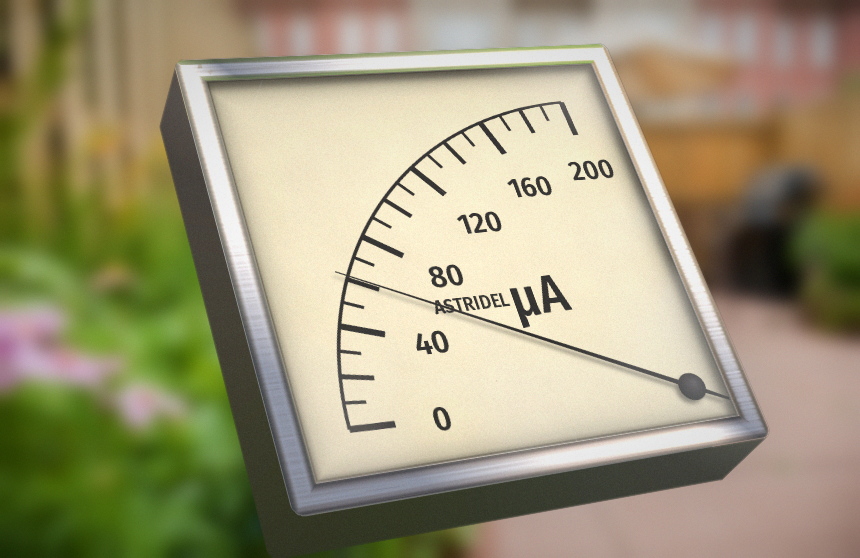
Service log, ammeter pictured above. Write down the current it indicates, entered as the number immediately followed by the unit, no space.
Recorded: 60µA
